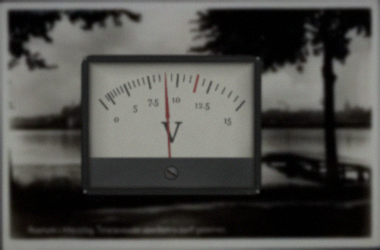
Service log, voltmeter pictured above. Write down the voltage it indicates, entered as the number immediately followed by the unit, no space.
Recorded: 9V
